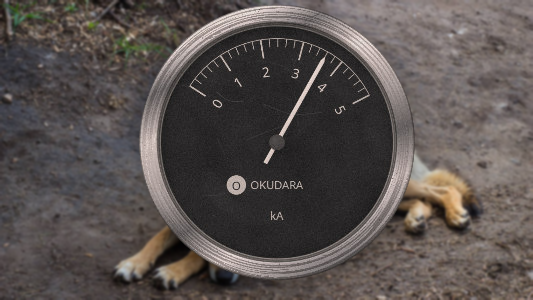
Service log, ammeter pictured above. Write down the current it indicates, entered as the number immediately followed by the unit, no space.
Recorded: 3.6kA
